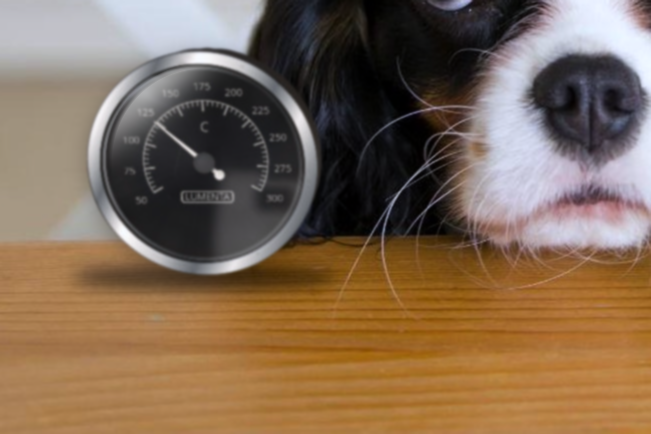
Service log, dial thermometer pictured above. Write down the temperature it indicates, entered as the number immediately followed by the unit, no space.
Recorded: 125°C
